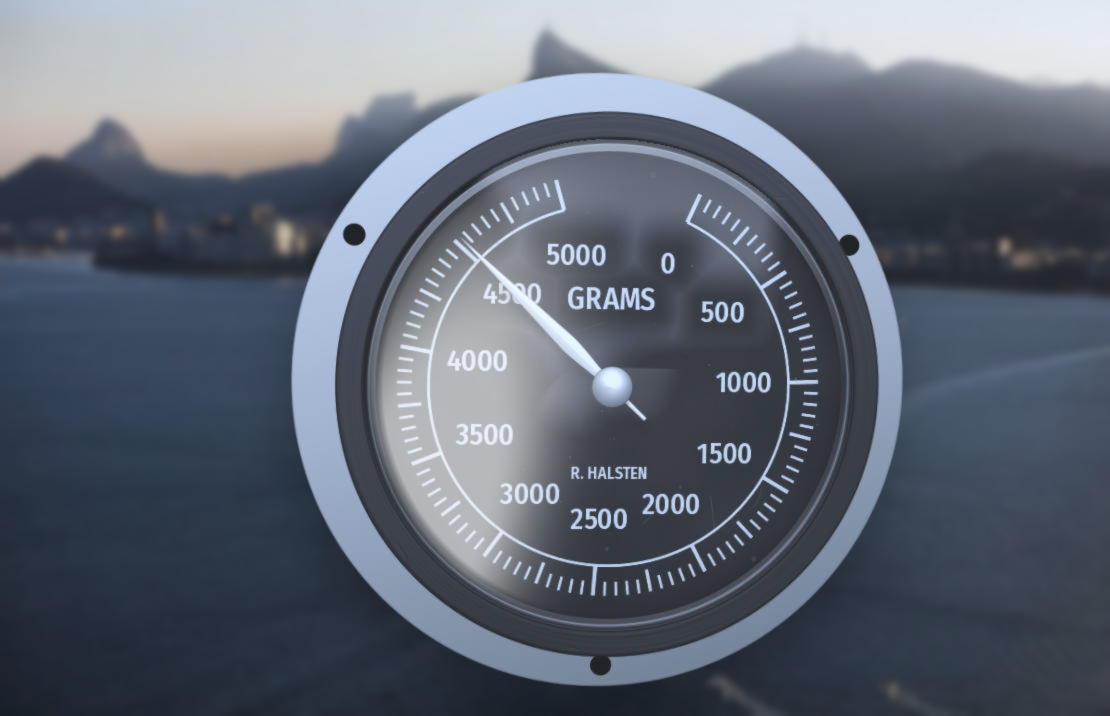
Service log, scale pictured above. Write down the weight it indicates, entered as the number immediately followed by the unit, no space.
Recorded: 4525g
